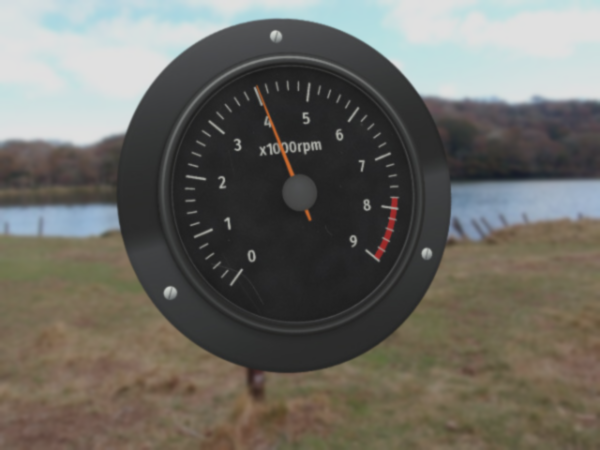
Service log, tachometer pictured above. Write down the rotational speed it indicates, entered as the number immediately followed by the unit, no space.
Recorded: 4000rpm
